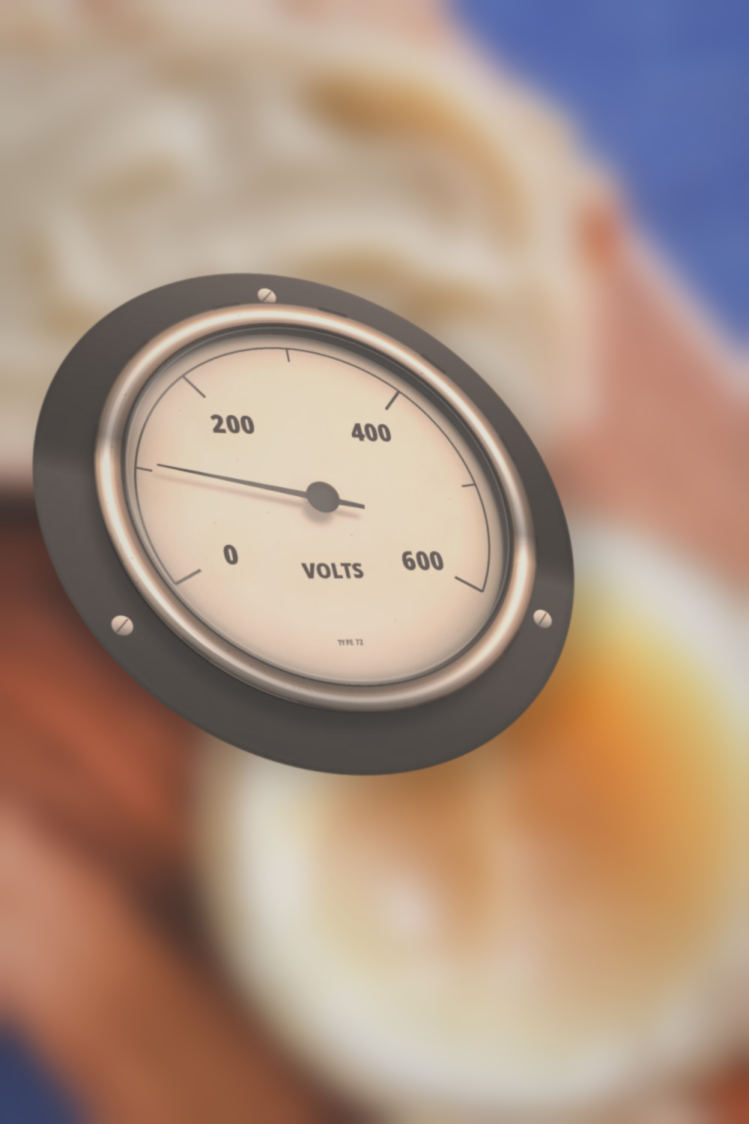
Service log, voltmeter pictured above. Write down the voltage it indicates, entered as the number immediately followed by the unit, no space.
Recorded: 100V
